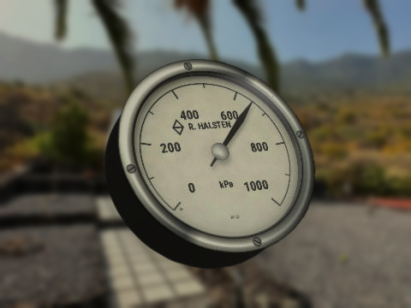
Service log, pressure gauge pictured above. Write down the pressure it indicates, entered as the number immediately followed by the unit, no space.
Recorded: 650kPa
